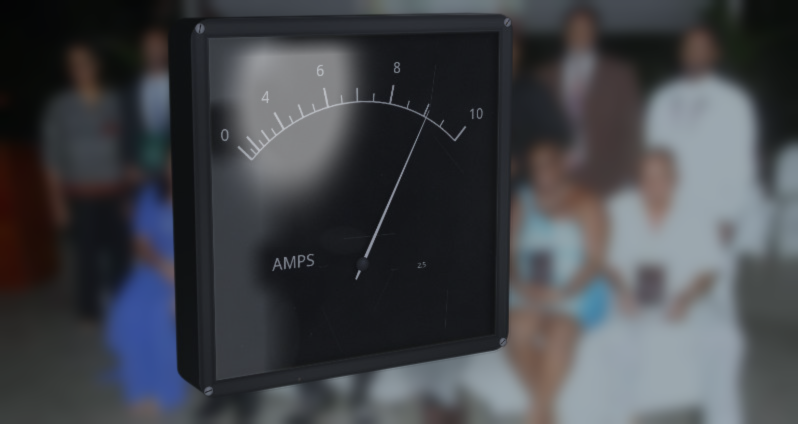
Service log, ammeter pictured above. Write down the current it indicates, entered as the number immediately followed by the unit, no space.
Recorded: 9A
